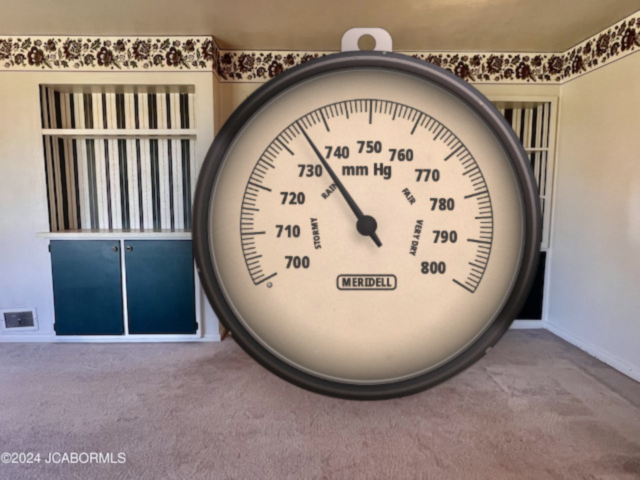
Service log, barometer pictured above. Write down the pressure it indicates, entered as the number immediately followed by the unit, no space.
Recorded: 735mmHg
